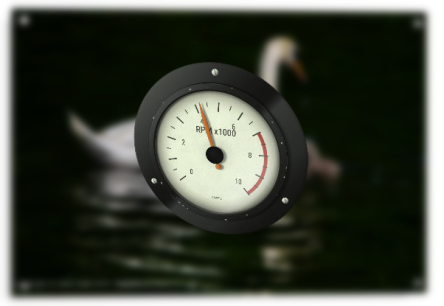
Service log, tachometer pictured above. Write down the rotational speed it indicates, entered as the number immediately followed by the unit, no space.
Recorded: 4250rpm
